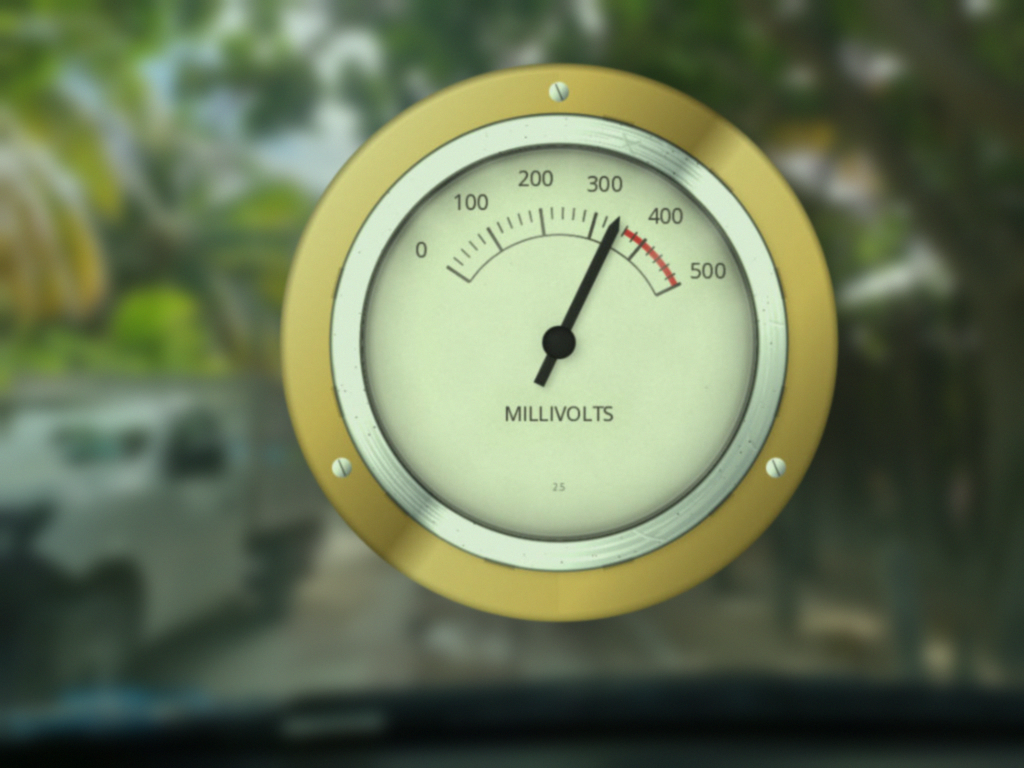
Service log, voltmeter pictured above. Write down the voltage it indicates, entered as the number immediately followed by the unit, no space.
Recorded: 340mV
